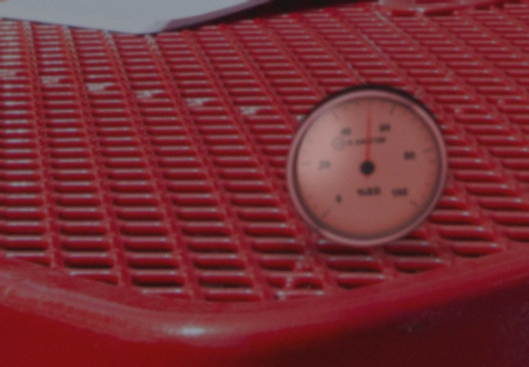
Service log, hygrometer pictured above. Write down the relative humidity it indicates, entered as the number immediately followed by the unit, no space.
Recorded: 52%
